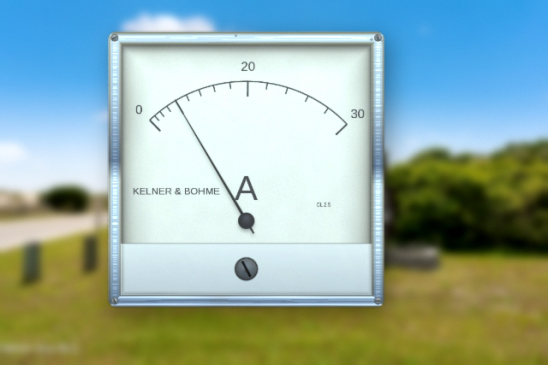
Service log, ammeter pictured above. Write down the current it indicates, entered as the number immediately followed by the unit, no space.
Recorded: 10A
